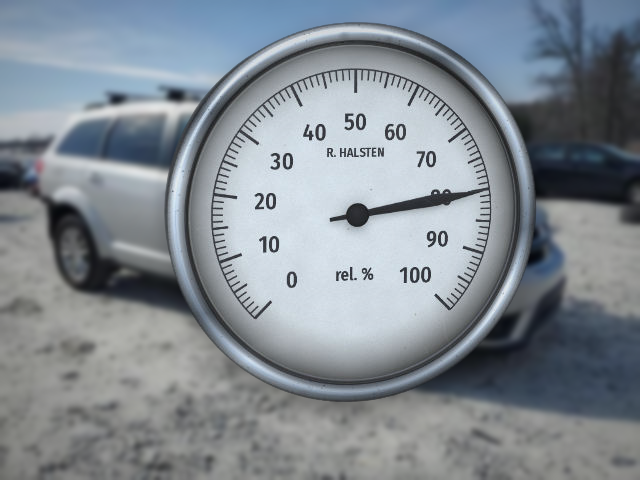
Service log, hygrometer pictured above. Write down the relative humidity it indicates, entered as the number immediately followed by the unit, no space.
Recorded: 80%
